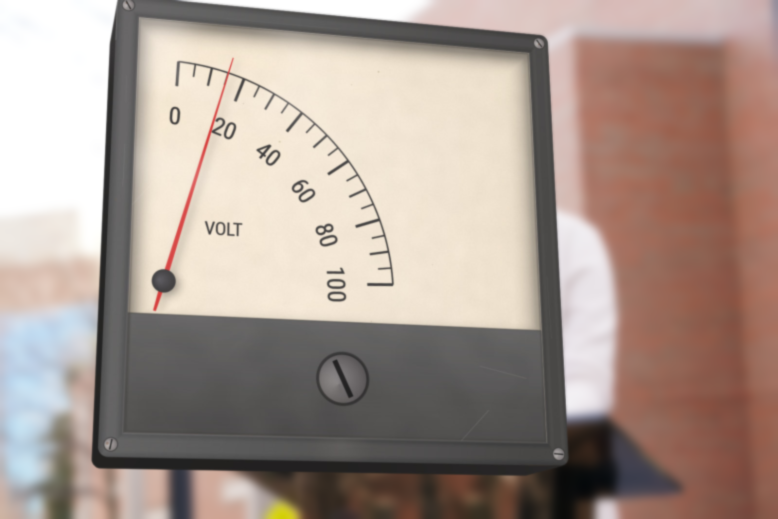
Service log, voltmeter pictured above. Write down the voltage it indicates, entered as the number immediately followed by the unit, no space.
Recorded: 15V
